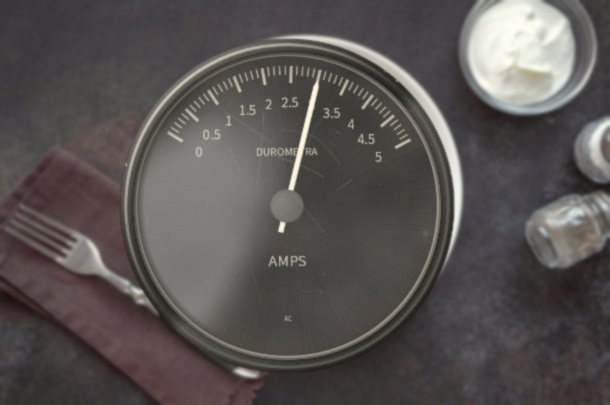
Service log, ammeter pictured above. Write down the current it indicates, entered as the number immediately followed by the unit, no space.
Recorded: 3A
